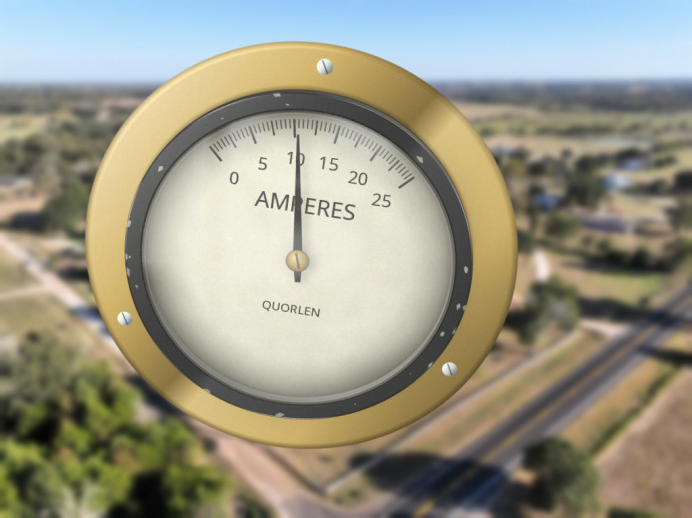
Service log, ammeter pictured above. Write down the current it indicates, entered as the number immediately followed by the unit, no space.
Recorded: 10.5A
